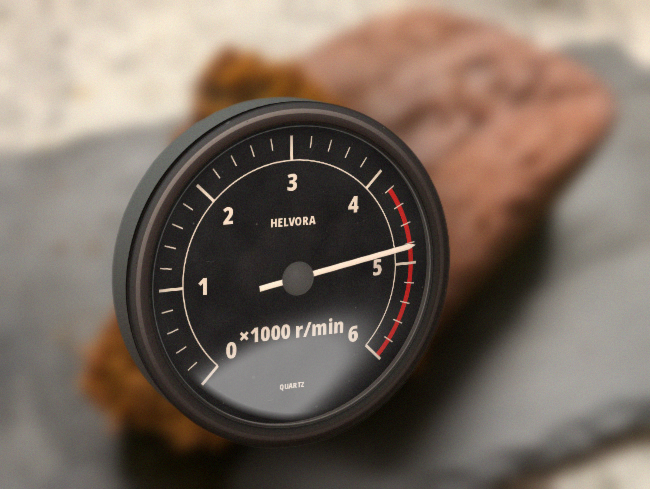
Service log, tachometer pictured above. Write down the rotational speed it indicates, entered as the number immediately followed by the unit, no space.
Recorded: 4800rpm
